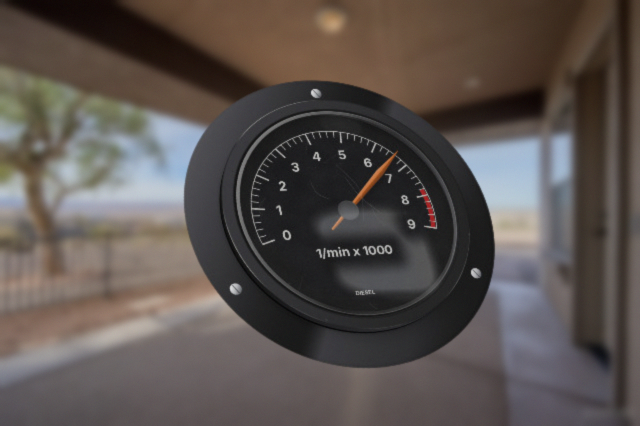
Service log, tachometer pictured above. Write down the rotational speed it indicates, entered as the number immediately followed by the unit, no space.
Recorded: 6600rpm
